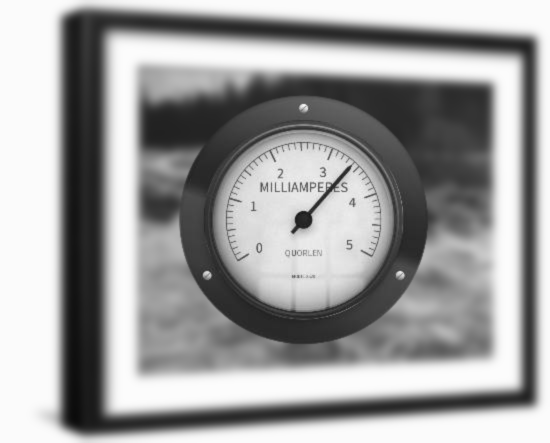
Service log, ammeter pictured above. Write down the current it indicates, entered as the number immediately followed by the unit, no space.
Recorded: 3.4mA
